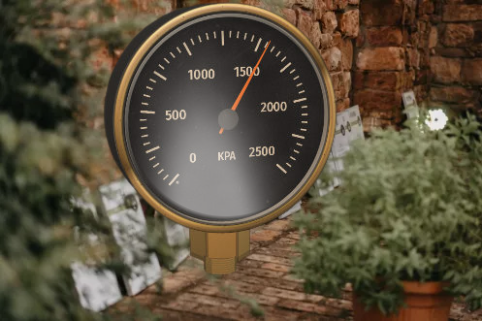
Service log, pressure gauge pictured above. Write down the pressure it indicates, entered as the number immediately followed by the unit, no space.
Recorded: 1550kPa
